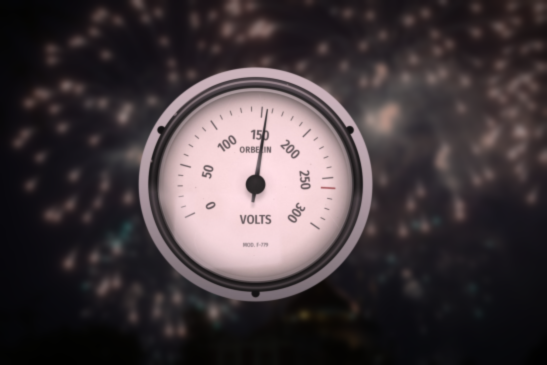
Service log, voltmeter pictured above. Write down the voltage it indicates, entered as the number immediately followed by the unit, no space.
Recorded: 155V
